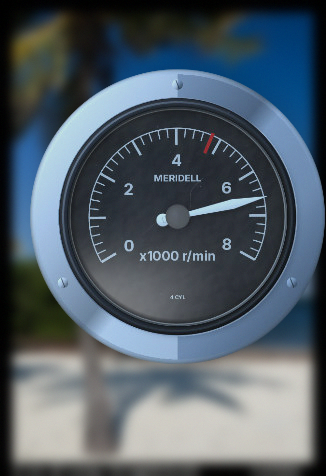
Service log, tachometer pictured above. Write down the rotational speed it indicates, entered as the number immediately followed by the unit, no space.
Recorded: 6600rpm
